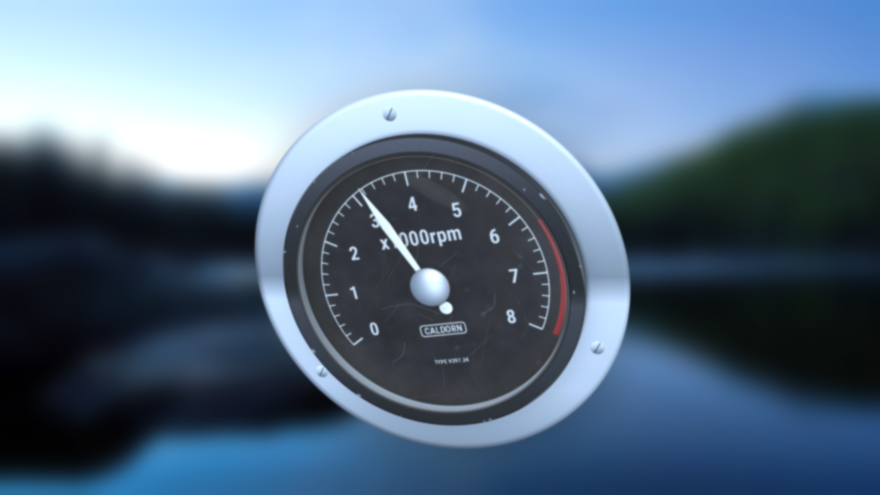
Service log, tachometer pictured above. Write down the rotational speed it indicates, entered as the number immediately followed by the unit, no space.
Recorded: 3200rpm
